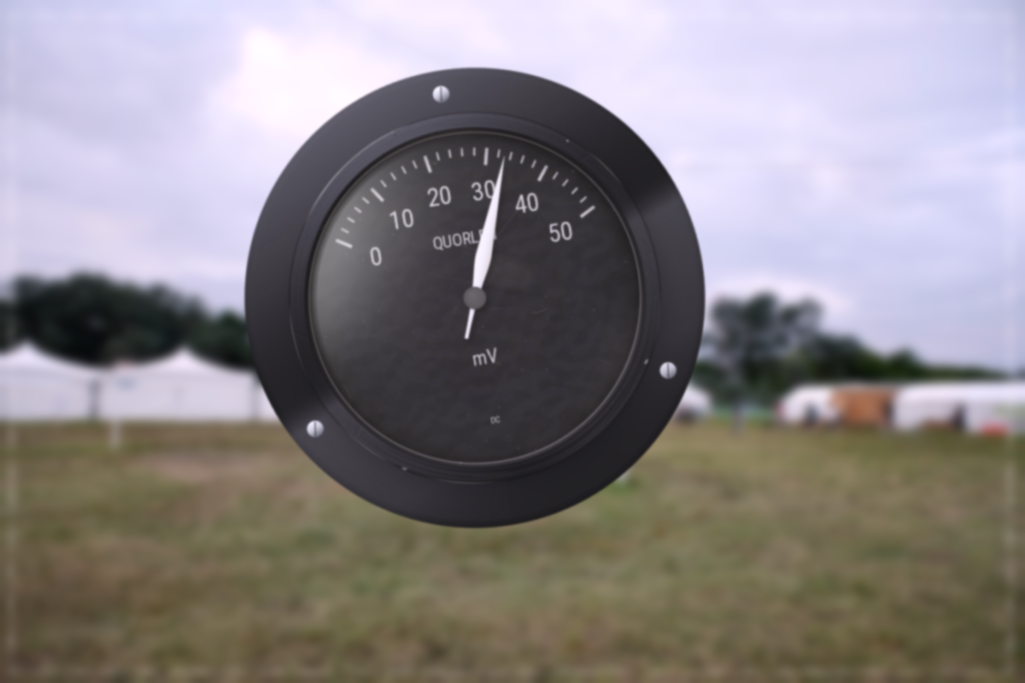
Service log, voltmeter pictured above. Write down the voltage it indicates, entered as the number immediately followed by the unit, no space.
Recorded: 33mV
